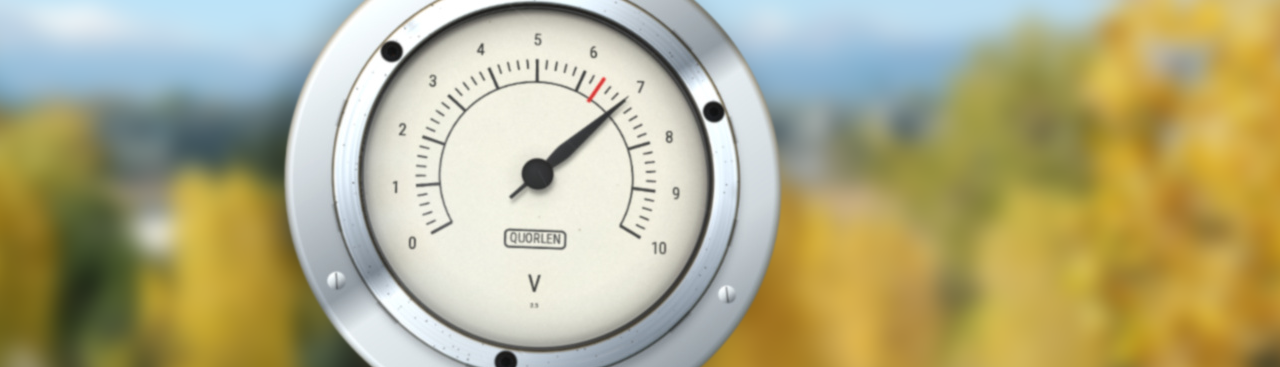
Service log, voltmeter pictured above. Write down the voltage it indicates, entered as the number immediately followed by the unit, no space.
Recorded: 7V
